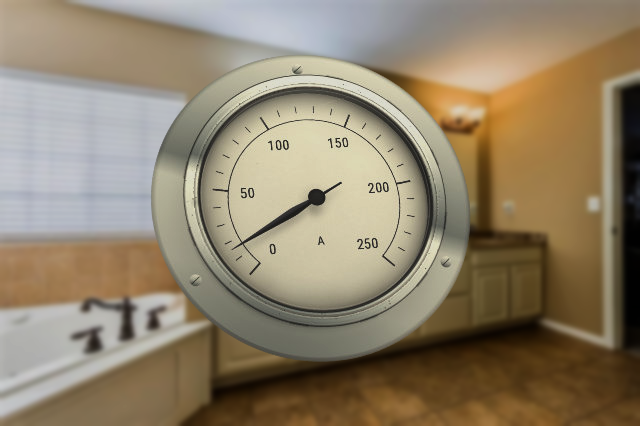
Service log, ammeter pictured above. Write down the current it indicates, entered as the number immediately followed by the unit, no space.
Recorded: 15A
